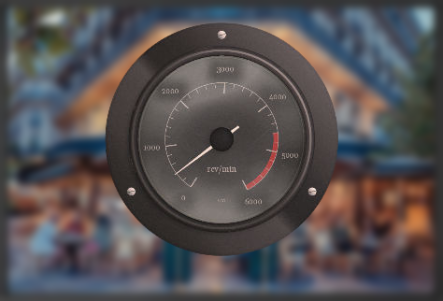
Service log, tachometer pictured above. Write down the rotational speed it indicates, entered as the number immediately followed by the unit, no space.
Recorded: 400rpm
